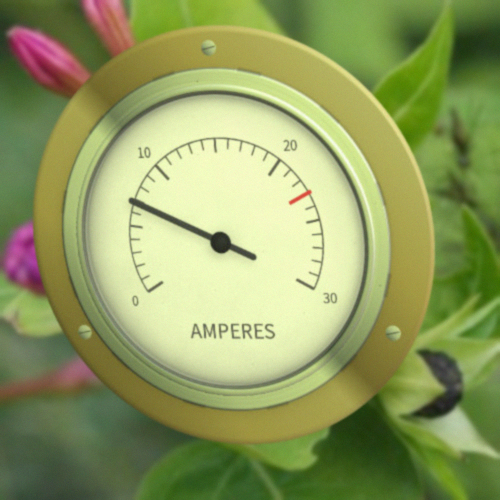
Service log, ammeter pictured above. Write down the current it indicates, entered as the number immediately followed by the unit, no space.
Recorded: 7A
